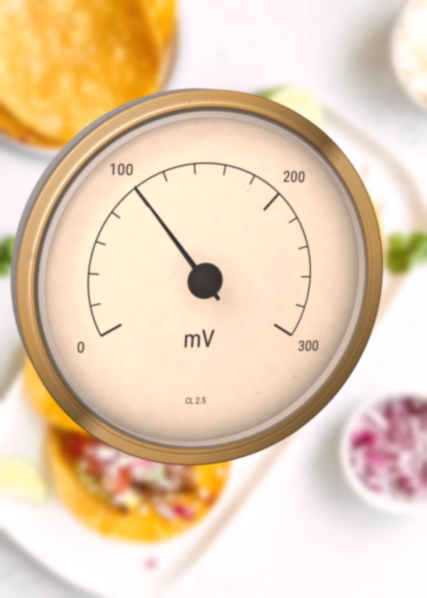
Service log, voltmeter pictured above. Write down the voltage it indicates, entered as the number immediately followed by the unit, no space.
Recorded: 100mV
